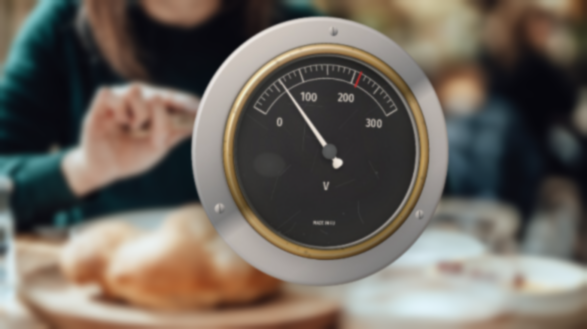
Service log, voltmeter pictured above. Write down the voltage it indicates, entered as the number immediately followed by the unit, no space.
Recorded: 60V
